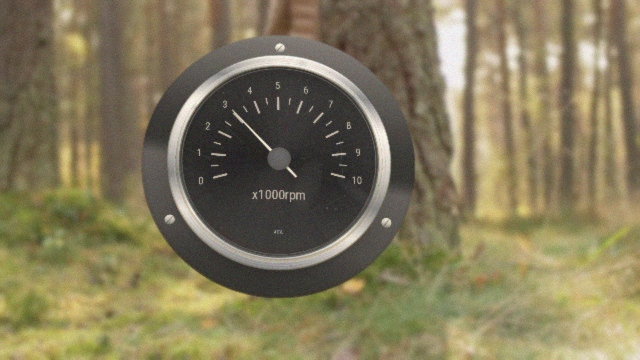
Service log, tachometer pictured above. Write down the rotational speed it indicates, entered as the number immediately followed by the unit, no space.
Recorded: 3000rpm
